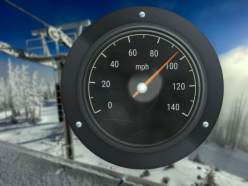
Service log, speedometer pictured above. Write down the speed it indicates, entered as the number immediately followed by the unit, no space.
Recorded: 95mph
